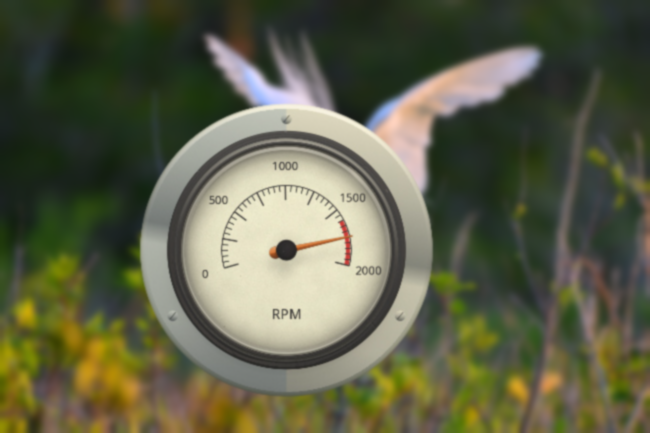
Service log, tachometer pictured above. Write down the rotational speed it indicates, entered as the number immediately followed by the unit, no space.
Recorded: 1750rpm
